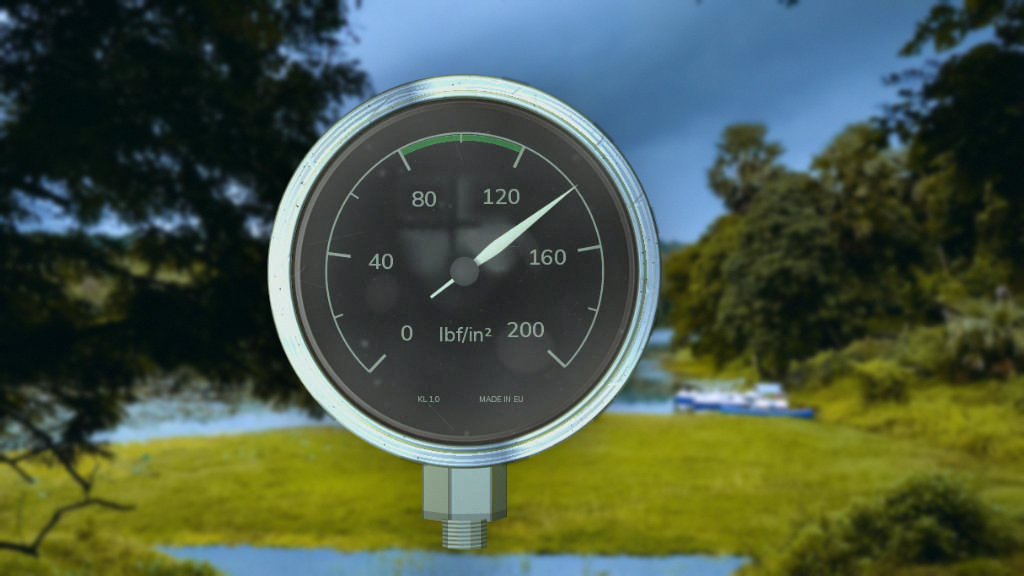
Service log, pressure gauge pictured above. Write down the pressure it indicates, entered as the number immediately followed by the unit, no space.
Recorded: 140psi
